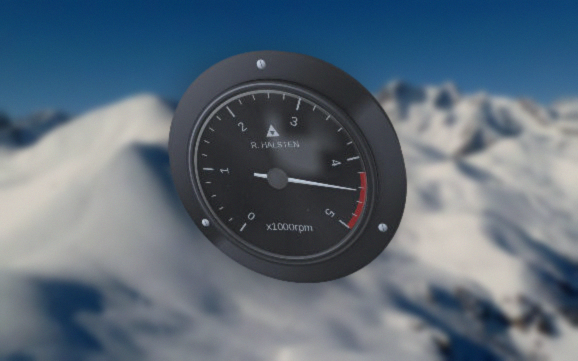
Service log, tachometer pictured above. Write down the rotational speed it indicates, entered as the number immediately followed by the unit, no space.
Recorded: 4400rpm
